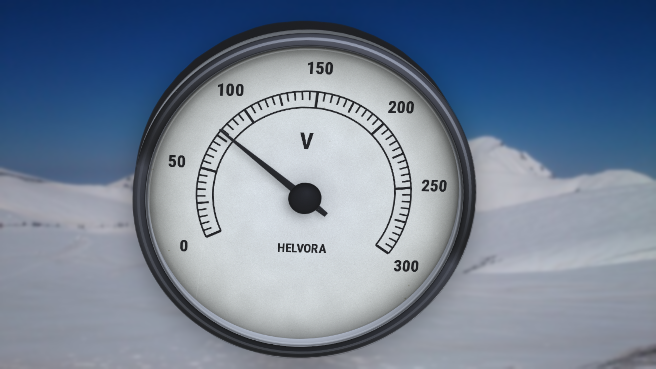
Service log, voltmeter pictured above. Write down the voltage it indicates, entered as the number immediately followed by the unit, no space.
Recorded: 80V
